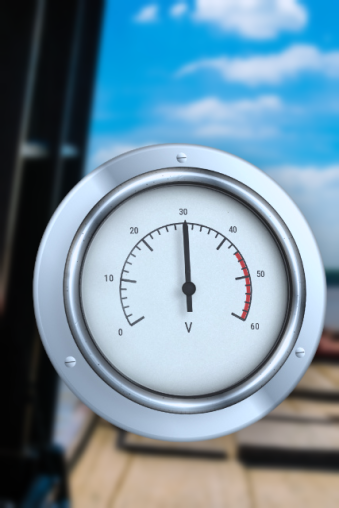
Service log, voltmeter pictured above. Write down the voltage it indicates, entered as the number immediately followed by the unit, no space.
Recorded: 30V
